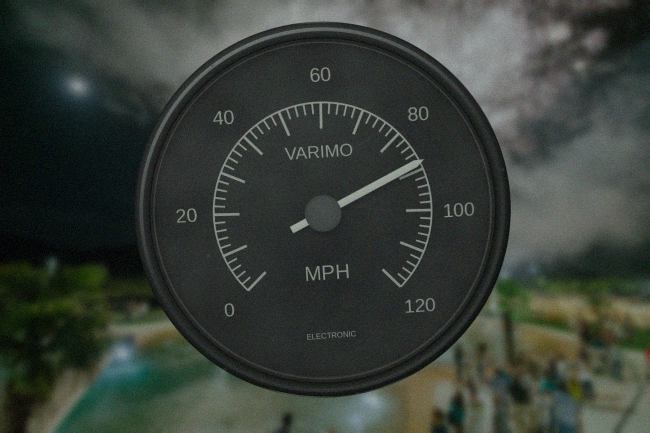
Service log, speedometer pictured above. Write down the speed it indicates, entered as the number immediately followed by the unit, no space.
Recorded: 88mph
